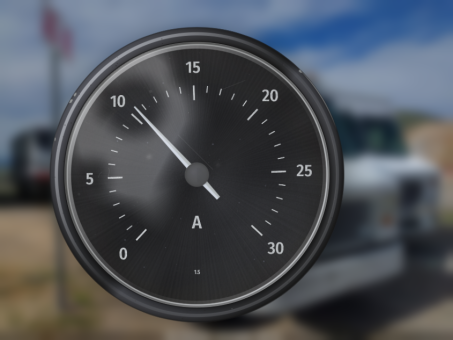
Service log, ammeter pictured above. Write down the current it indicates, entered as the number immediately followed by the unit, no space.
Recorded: 10.5A
